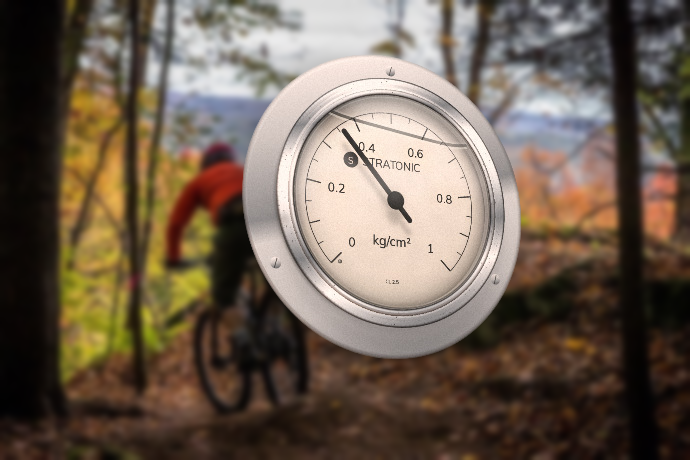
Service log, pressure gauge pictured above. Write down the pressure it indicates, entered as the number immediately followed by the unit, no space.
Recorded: 0.35kg/cm²
